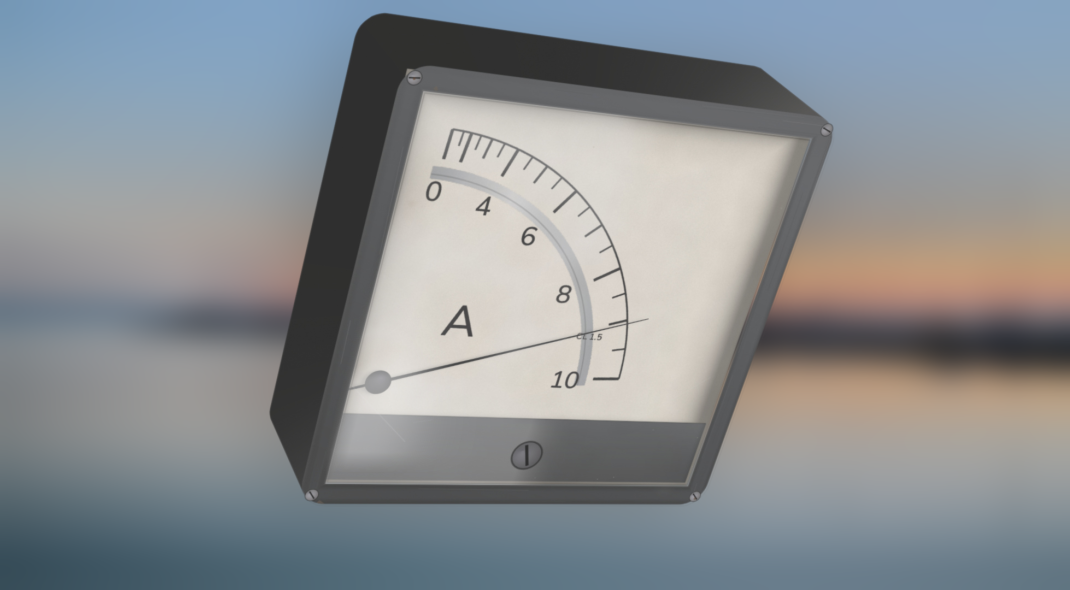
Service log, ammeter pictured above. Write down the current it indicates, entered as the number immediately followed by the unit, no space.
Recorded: 9A
